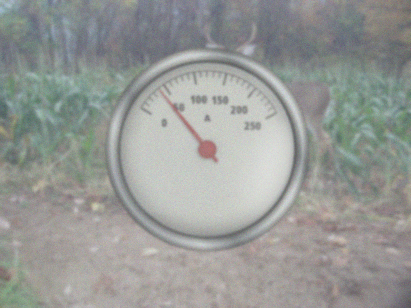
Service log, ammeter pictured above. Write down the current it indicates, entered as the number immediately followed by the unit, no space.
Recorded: 40A
